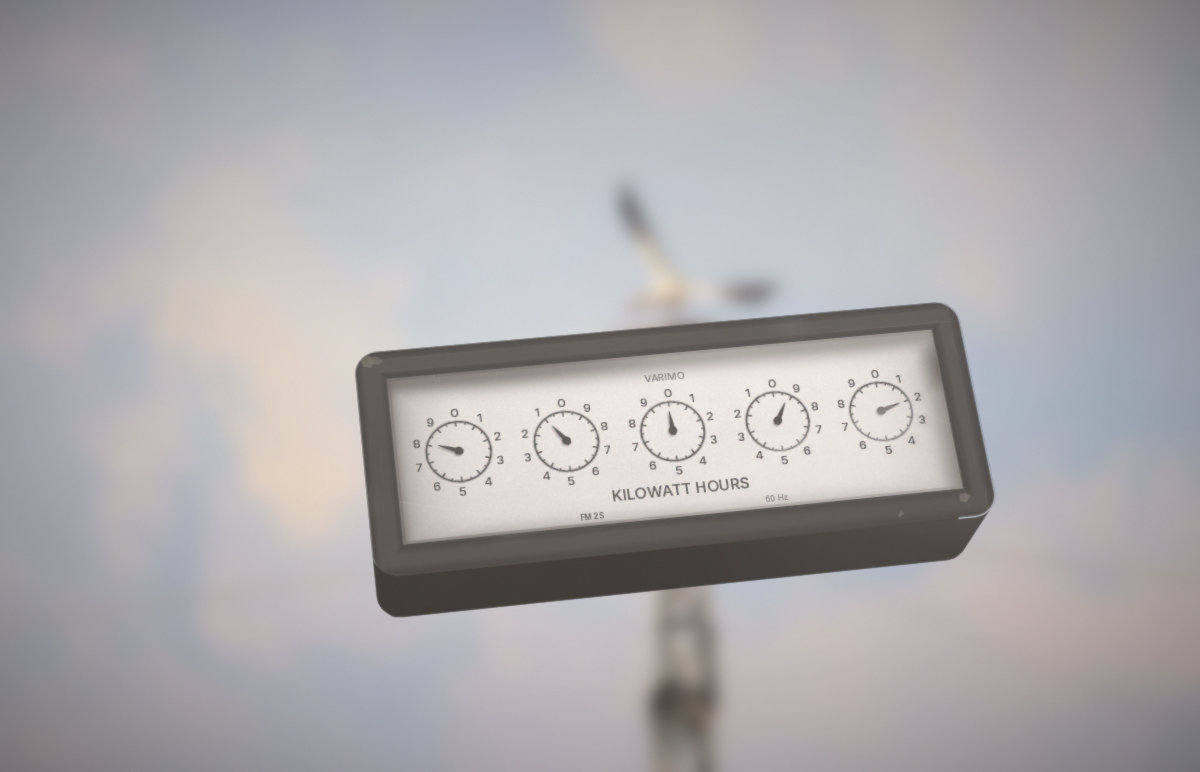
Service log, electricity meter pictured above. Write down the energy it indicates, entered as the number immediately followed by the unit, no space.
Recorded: 80992kWh
